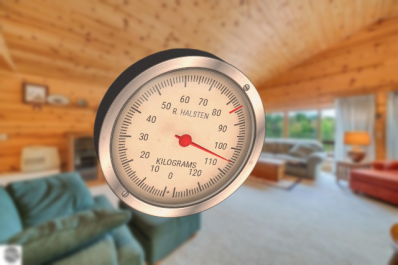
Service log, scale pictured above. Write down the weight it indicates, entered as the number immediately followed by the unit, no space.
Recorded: 105kg
